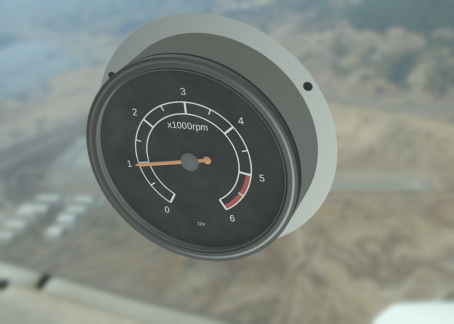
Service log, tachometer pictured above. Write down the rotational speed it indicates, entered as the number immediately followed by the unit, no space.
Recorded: 1000rpm
